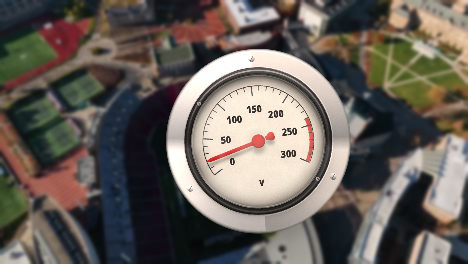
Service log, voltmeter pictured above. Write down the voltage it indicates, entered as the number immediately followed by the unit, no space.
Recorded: 20V
